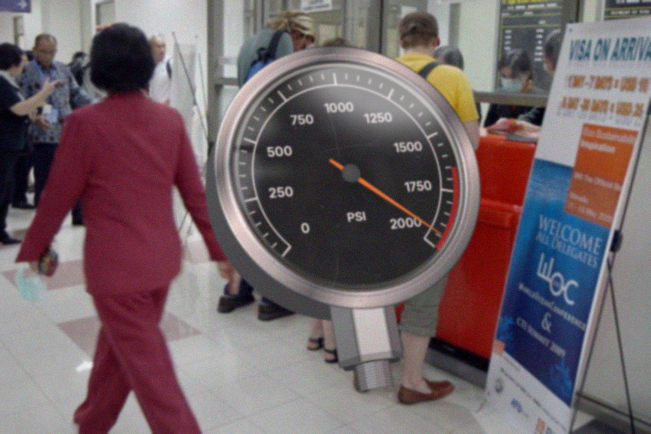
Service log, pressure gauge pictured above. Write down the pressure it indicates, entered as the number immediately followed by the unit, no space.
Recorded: 1950psi
